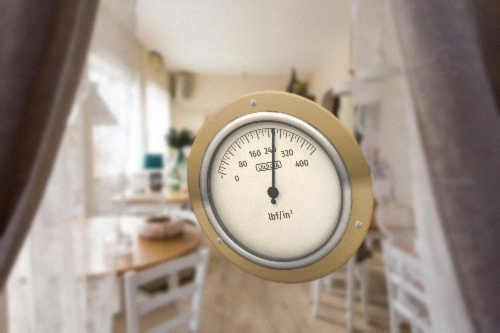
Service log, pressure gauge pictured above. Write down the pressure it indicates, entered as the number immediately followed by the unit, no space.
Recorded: 260psi
